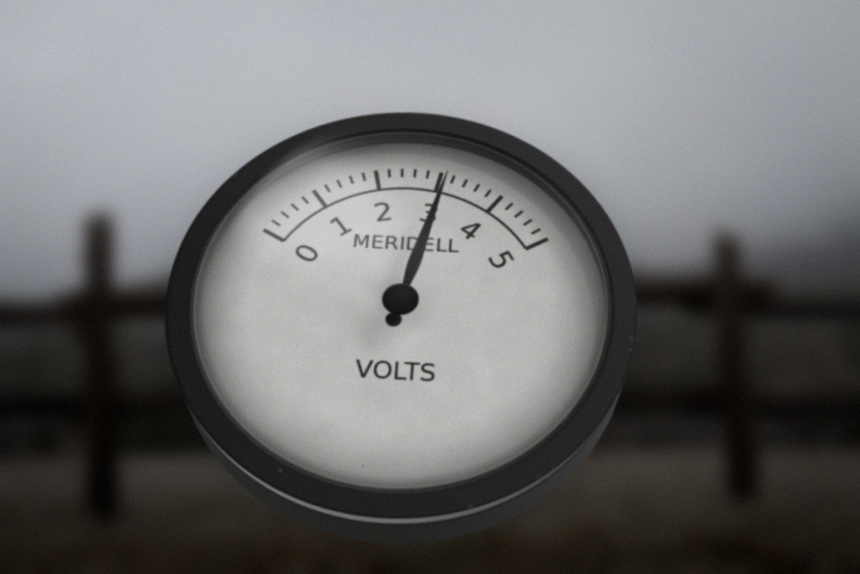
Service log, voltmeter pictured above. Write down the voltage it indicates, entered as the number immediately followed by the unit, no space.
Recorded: 3.1V
